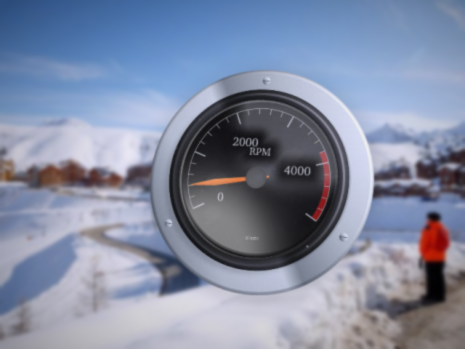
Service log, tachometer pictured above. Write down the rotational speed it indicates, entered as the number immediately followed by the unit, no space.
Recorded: 400rpm
